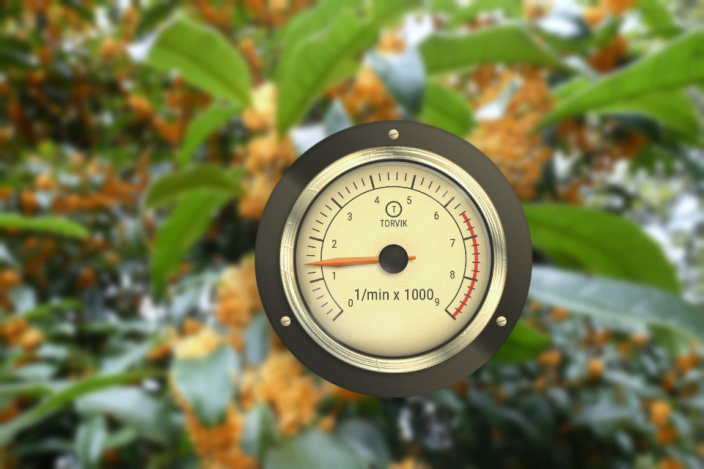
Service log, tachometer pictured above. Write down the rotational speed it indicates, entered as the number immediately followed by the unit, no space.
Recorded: 1400rpm
